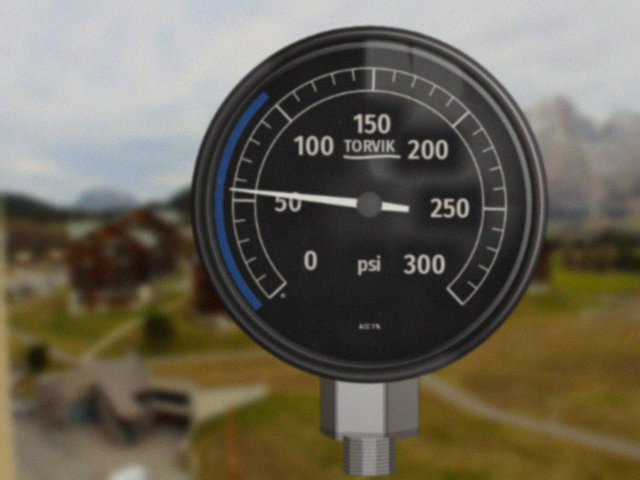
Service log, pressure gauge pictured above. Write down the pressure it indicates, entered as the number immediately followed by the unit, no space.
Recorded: 55psi
